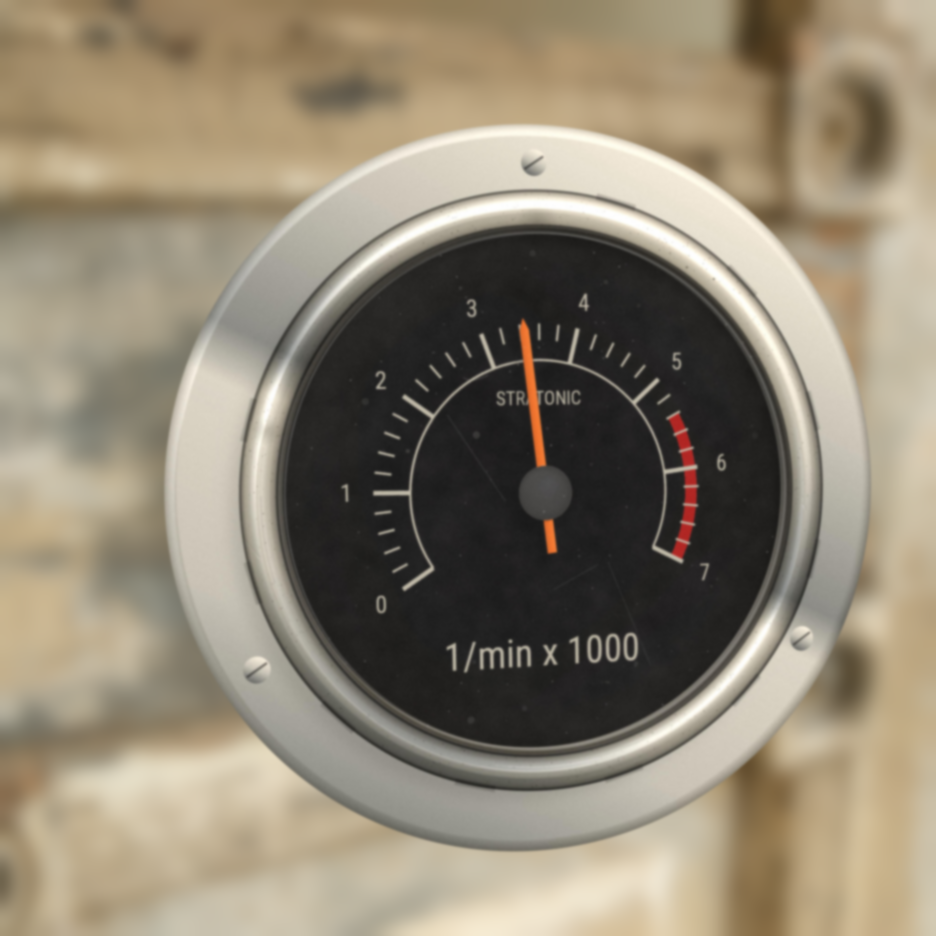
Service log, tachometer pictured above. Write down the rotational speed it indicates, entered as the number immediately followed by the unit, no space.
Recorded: 3400rpm
